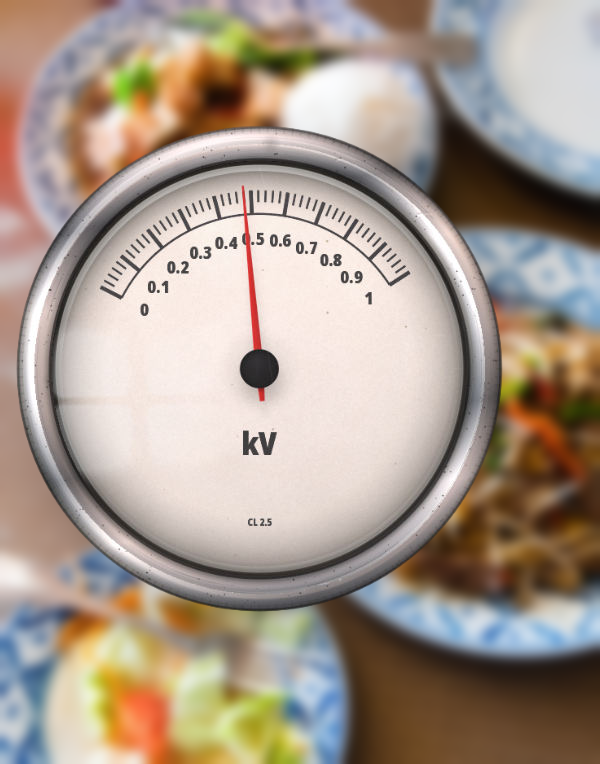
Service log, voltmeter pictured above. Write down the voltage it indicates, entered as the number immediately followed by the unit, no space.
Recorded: 0.48kV
